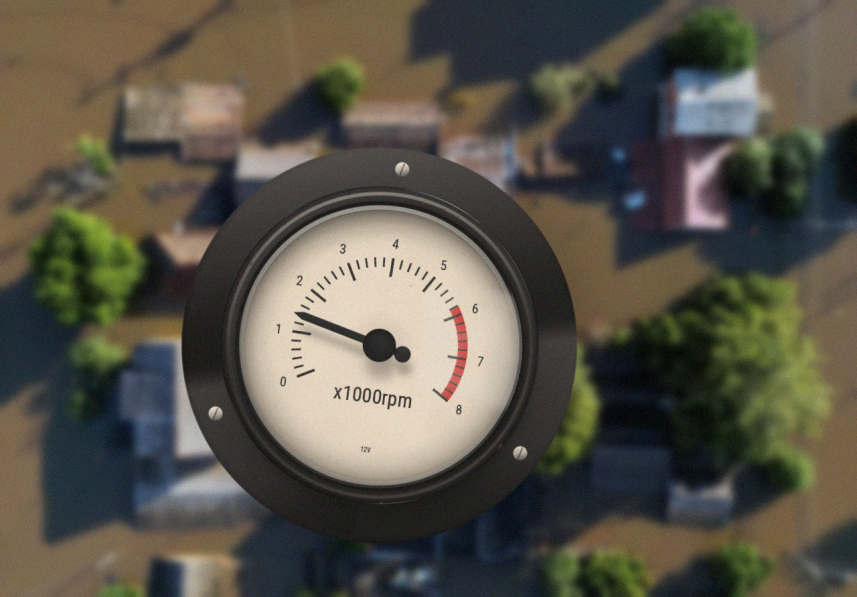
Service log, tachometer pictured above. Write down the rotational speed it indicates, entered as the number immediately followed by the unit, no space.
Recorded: 1400rpm
